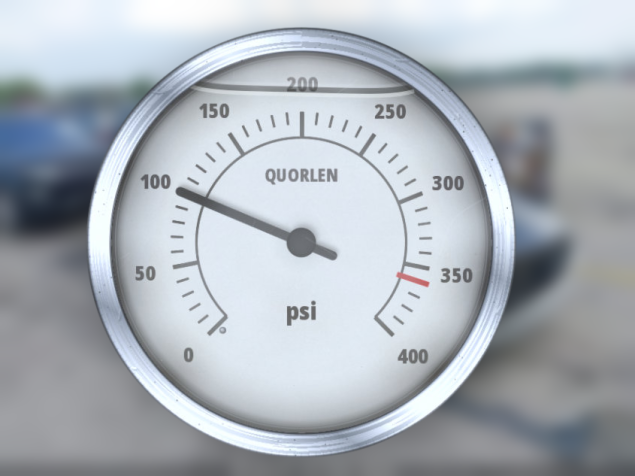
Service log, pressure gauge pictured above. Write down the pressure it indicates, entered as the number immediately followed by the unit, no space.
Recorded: 100psi
